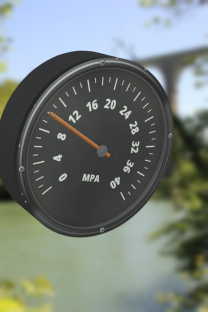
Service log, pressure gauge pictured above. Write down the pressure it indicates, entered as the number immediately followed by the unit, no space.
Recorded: 10MPa
